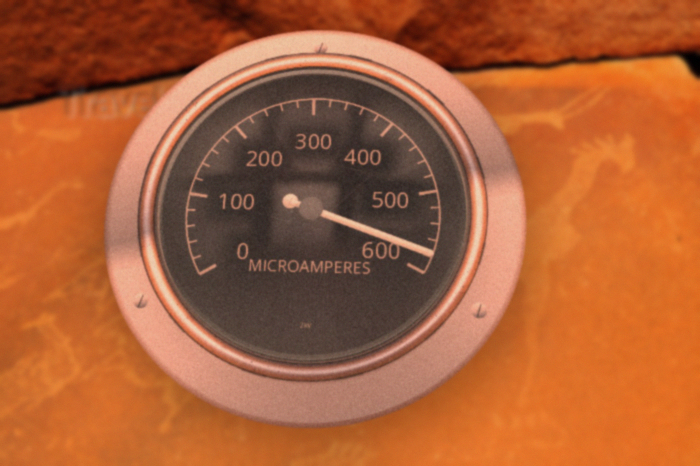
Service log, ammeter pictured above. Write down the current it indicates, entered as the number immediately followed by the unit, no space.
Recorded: 580µA
